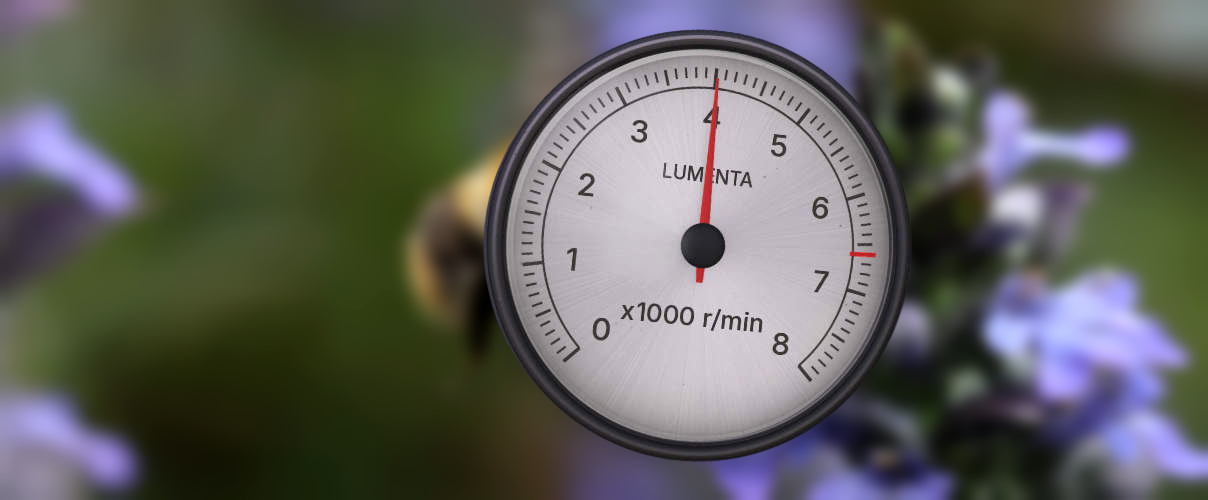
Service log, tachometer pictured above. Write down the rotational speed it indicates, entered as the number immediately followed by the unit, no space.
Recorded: 4000rpm
